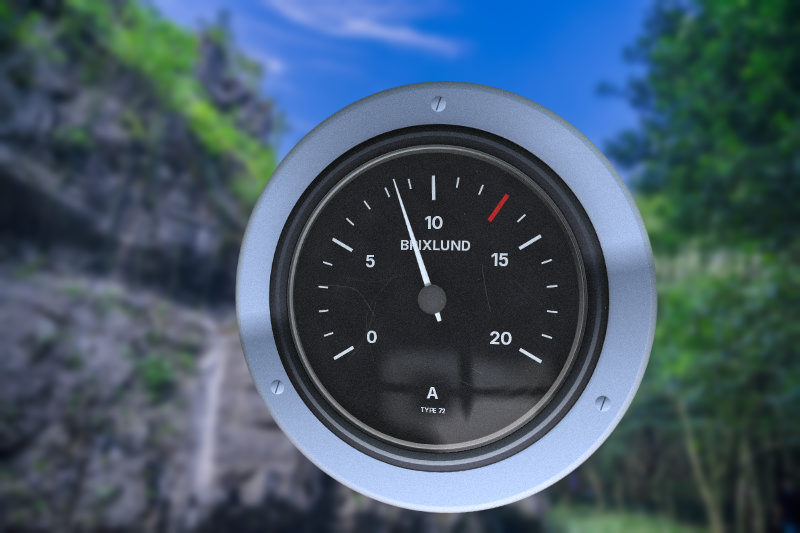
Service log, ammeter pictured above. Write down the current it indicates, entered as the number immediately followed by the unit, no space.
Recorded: 8.5A
